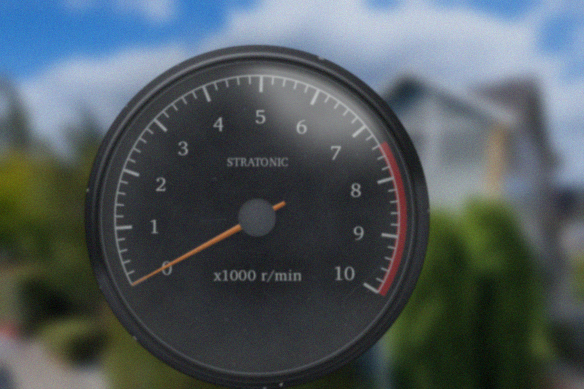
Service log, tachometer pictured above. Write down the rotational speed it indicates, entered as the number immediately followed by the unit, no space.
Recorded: 0rpm
